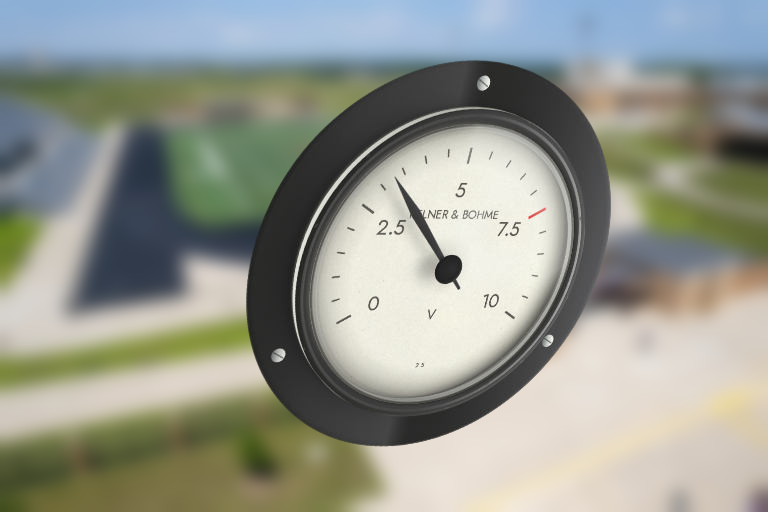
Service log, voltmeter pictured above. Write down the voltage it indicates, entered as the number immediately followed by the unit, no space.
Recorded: 3.25V
